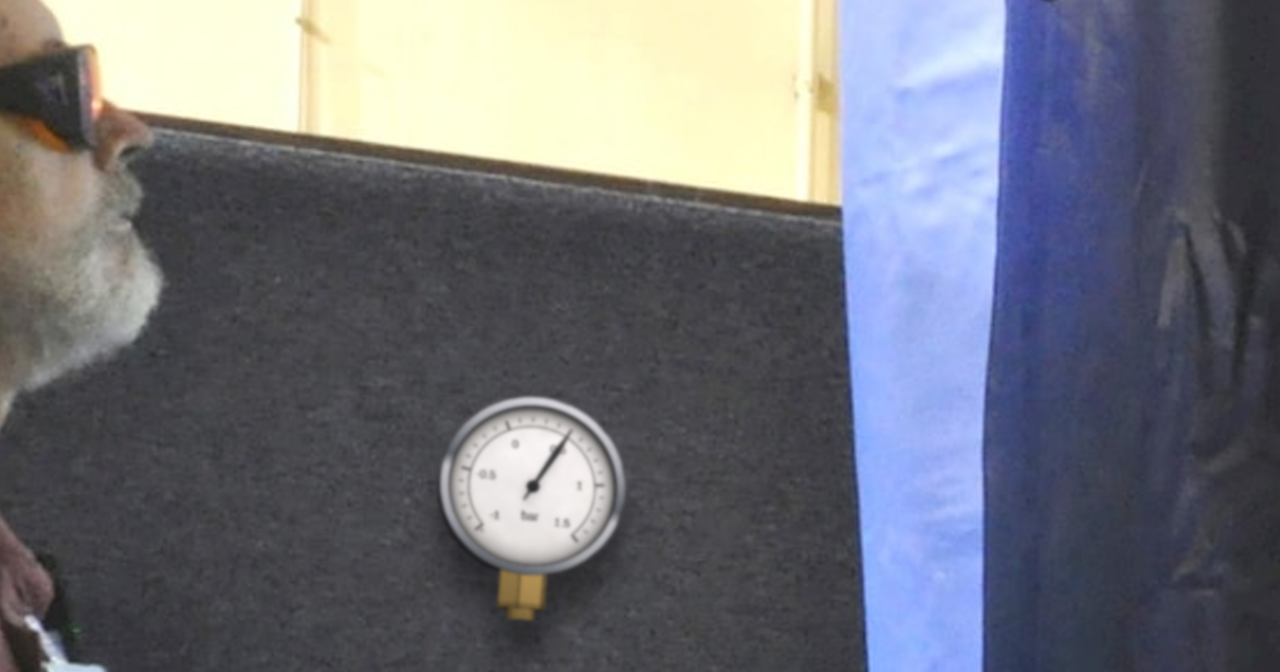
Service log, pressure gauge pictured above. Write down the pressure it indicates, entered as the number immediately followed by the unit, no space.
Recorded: 0.5bar
